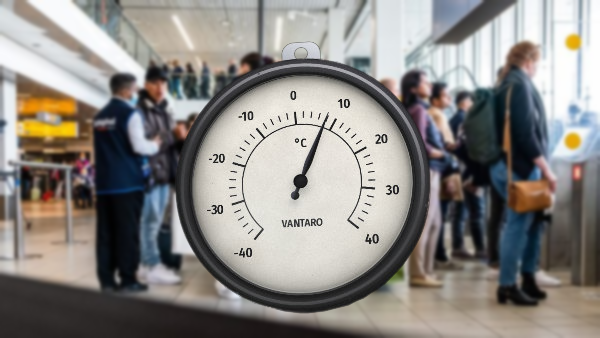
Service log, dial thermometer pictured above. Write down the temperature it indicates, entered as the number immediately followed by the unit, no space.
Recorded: 8°C
